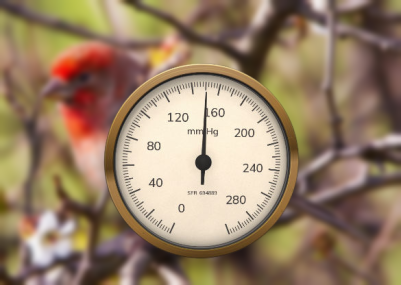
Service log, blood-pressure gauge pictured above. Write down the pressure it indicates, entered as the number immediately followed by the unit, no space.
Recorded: 150mmHg
